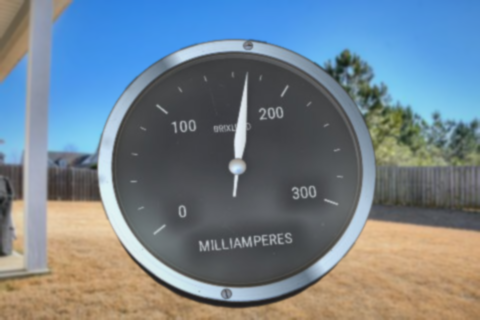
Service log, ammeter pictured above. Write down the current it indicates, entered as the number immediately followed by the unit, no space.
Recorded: 170mA
